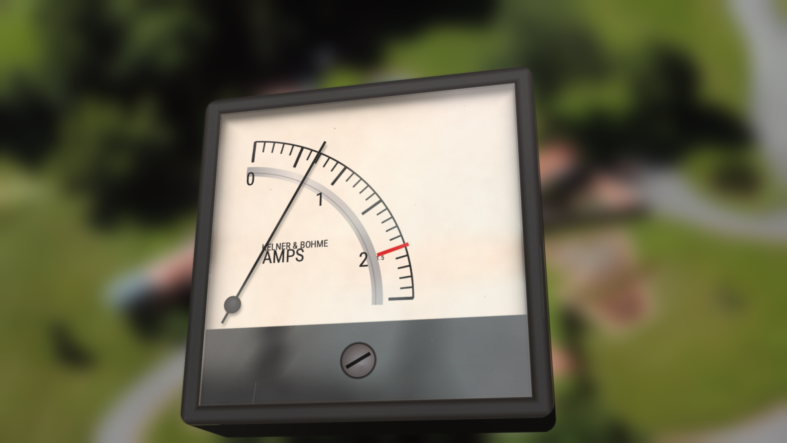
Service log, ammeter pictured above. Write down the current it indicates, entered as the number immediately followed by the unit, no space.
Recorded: 0.7A
